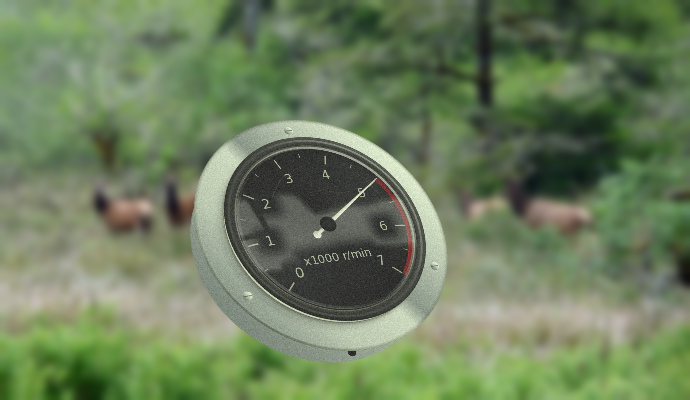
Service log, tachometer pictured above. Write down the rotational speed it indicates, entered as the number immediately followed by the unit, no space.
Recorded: 5000rpm
